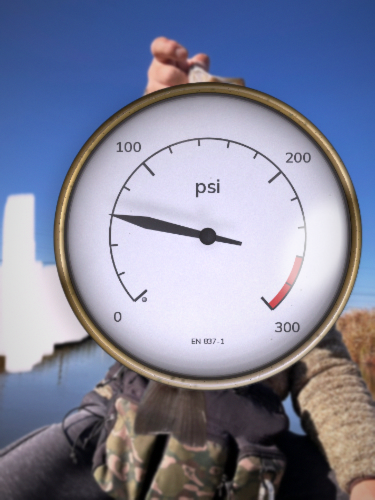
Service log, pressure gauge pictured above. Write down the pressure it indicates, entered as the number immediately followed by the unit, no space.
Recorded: 60psi
